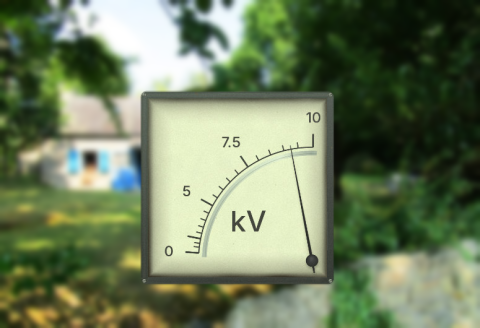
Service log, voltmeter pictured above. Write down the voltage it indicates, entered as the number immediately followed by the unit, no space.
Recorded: 9.25kV
